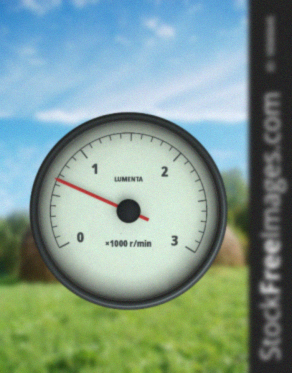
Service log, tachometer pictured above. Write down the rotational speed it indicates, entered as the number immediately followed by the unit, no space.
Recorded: 650rpm
